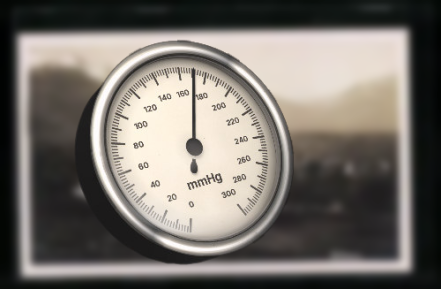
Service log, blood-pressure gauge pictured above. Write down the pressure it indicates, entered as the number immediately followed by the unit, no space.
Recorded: 170mmHg
